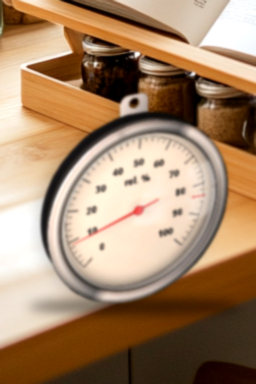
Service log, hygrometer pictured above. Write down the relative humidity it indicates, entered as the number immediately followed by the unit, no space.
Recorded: 10%
